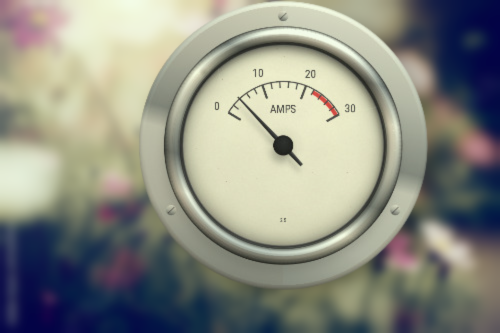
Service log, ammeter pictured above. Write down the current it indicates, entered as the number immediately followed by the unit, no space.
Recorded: 4A
